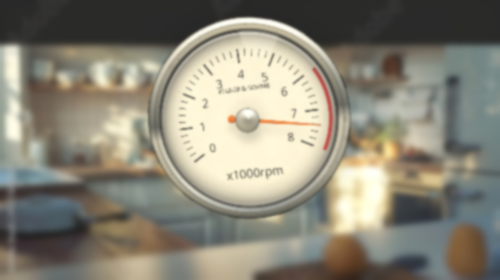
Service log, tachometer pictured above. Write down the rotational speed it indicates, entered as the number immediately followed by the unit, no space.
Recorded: 7400rpm
